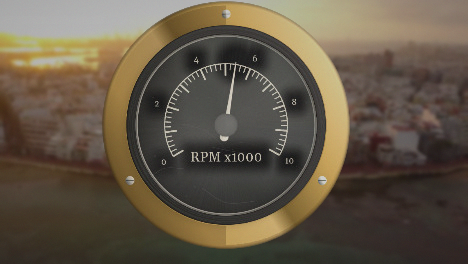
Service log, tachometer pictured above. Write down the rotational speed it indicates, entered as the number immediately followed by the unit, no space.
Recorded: 5400rpm
